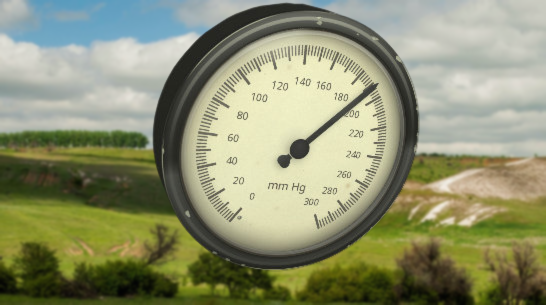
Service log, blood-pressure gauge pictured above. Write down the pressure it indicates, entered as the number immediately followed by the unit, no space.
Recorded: 190mmHg
